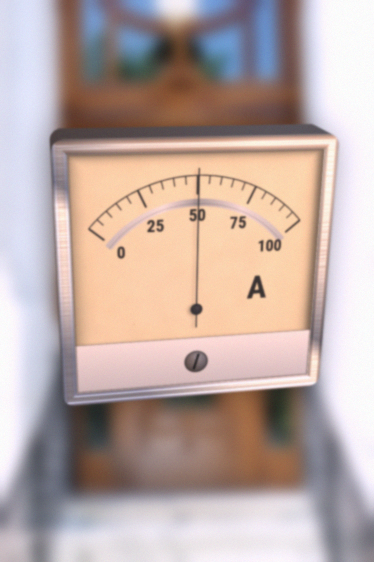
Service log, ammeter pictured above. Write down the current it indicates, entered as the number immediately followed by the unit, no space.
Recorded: 50A
